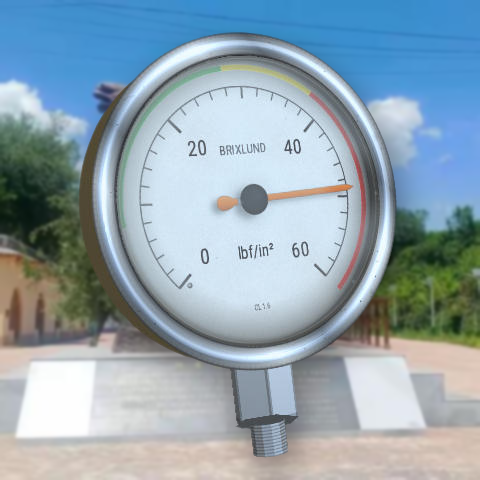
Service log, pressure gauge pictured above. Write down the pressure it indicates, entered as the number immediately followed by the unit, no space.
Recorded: 49psi
